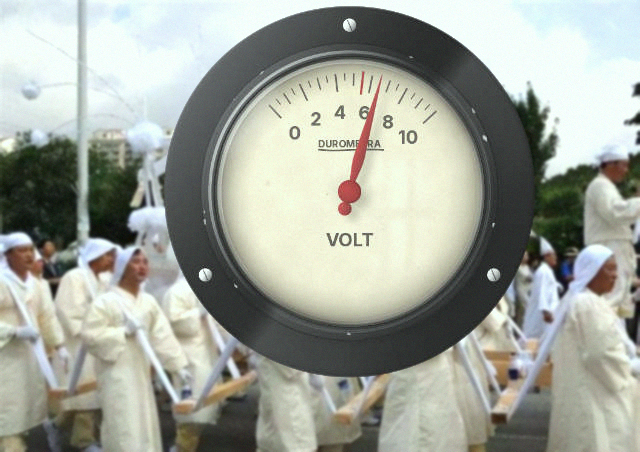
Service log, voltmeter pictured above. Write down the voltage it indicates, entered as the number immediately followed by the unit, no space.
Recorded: 6.5V
